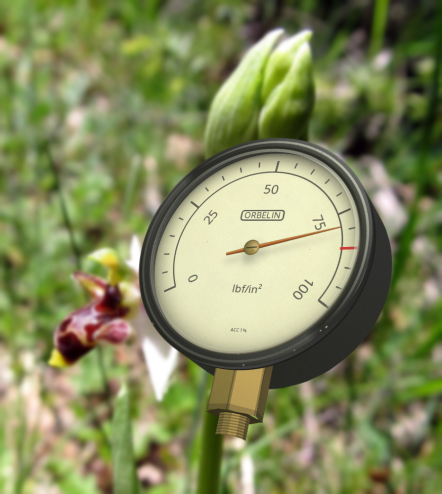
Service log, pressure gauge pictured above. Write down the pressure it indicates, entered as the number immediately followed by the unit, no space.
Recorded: 80psi
